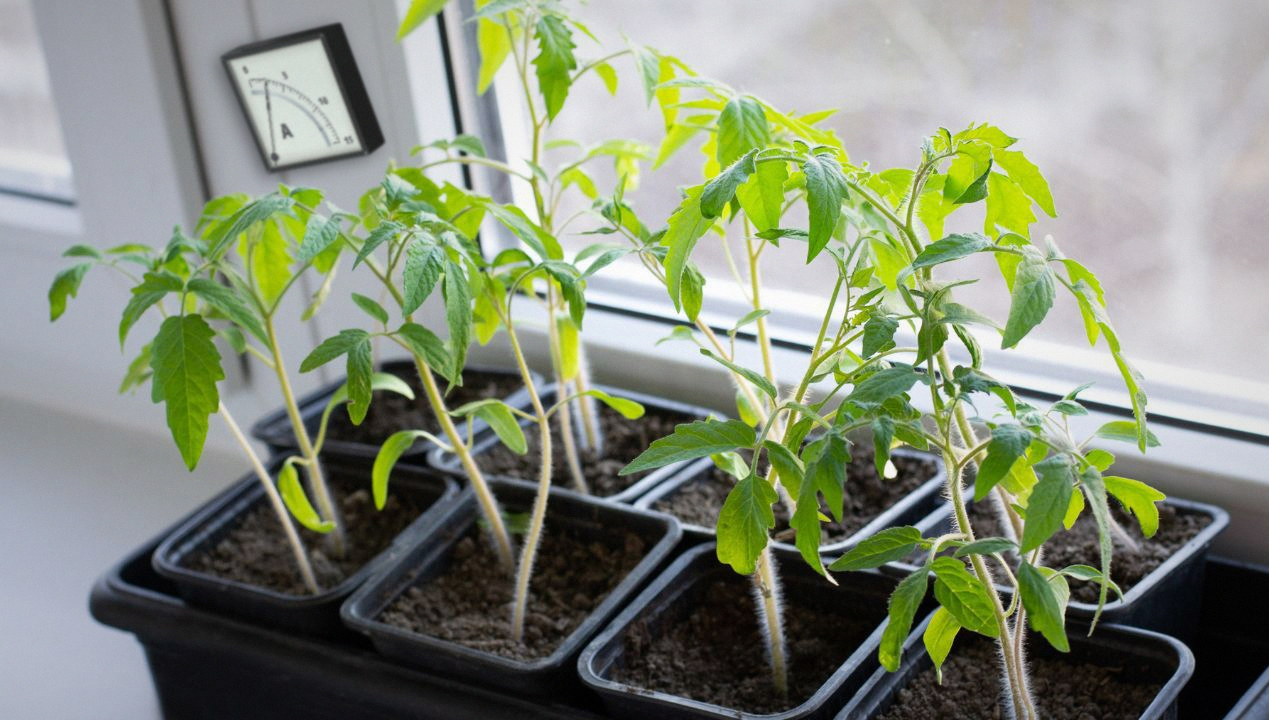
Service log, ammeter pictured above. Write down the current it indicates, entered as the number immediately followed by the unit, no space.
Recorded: 2.5A
